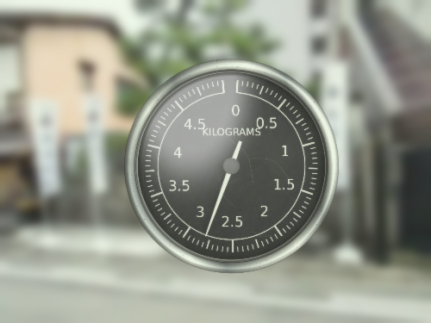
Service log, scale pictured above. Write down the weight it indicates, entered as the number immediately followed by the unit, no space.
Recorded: 2.8kg
